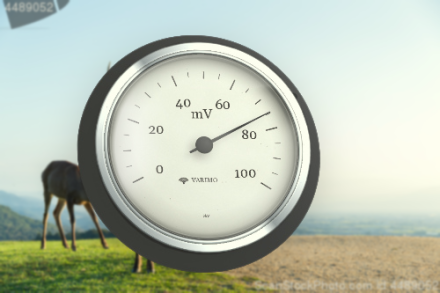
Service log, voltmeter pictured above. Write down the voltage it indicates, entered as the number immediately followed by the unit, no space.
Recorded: 75mV
